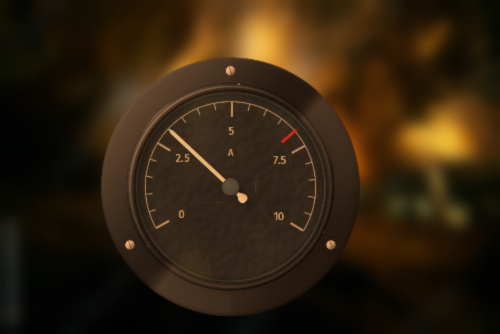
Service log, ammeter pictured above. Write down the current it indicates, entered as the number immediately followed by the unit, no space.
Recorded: 3A
